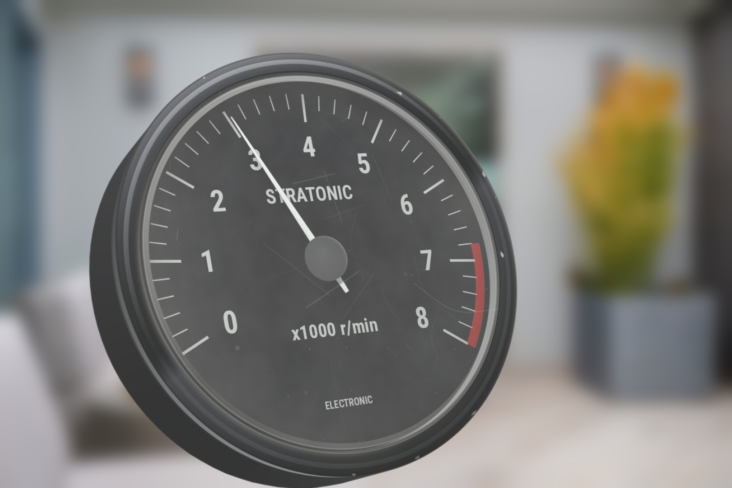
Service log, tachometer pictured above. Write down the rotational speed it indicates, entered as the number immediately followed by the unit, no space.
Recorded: 3000rpm
